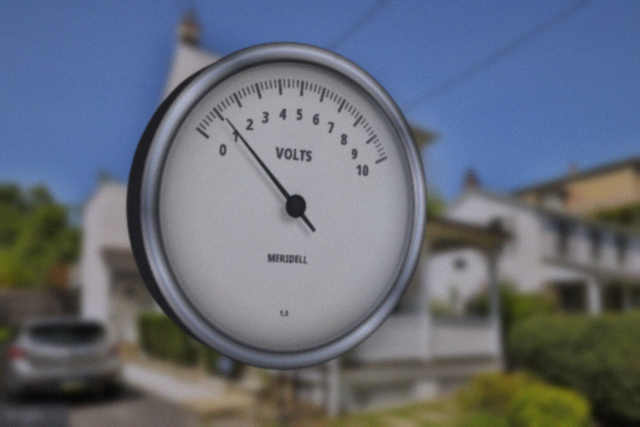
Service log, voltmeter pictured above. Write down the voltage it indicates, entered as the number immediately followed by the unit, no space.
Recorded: 1V
